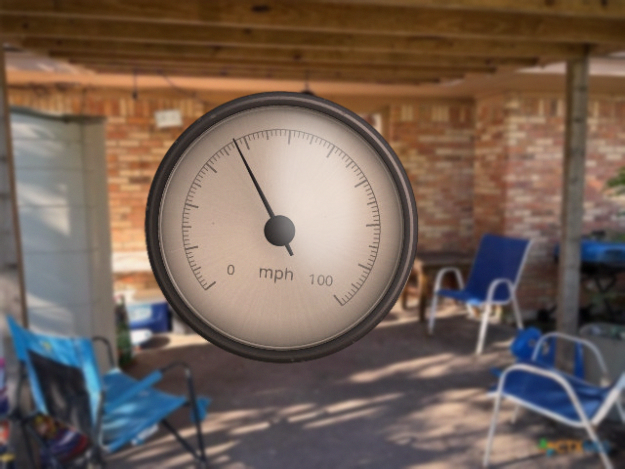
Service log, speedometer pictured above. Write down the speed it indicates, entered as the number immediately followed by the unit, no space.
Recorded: 38mph
